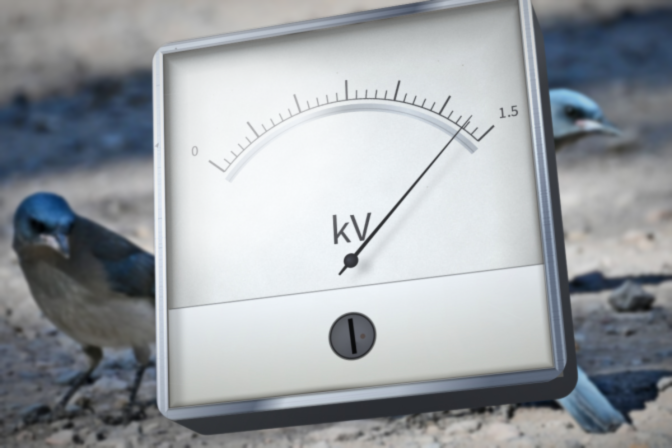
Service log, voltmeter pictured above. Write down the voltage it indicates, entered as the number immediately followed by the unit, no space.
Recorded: 1.4kV
